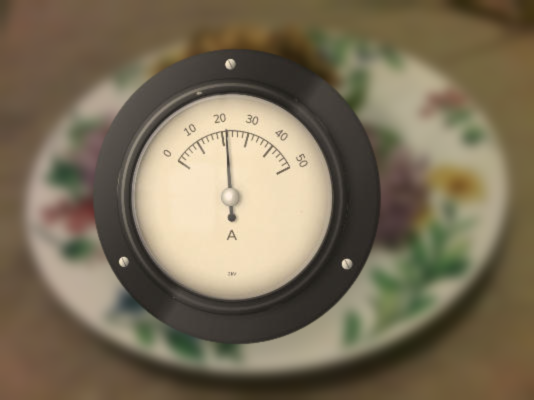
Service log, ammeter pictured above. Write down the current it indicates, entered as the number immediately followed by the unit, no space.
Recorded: 22A
